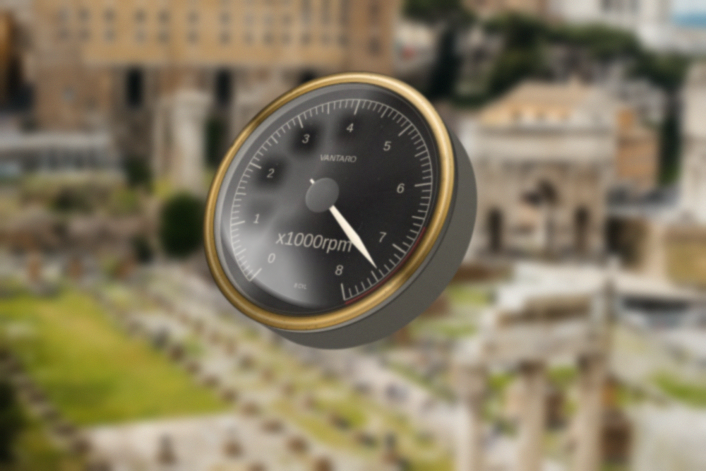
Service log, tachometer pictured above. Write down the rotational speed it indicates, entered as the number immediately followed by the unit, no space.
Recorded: 7400rpm
